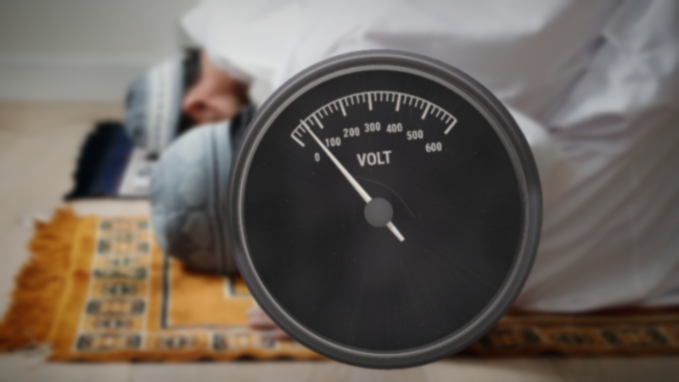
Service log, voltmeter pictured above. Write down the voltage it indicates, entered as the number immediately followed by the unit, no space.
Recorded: 60V
